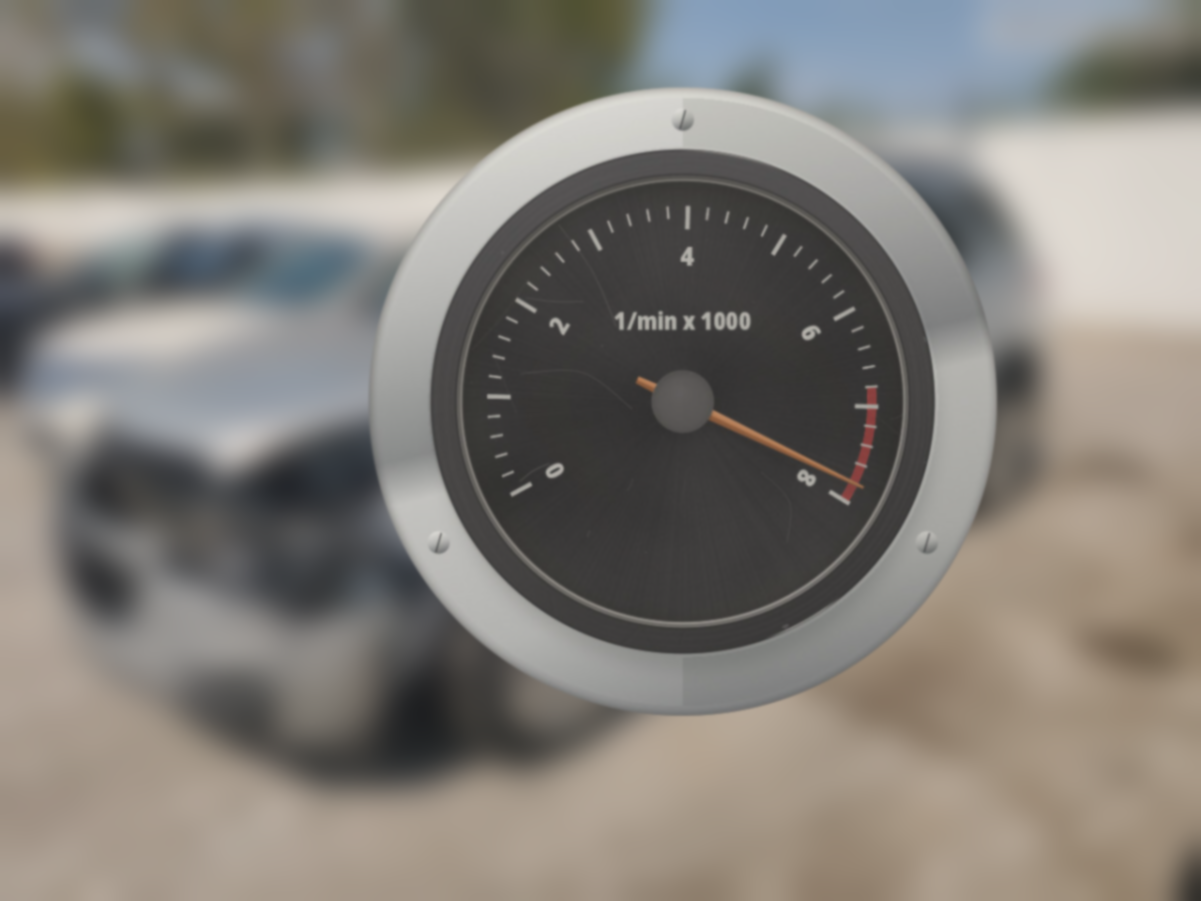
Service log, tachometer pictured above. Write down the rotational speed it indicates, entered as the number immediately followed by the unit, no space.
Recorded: 7800rpm
